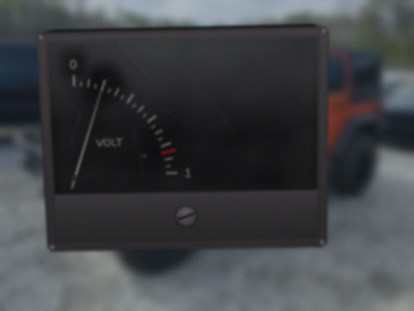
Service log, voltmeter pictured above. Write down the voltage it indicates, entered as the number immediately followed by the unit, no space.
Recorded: 0.2V
